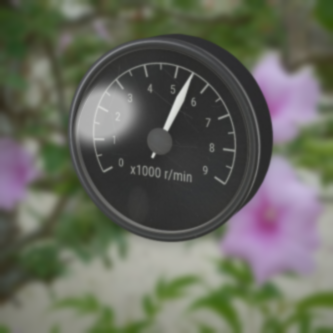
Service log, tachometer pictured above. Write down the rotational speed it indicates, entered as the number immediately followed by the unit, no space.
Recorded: 5500rpm
